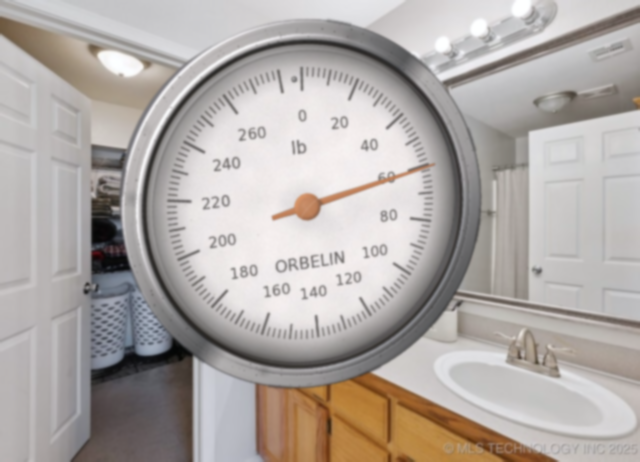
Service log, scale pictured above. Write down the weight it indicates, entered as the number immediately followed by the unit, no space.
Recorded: 60lb
